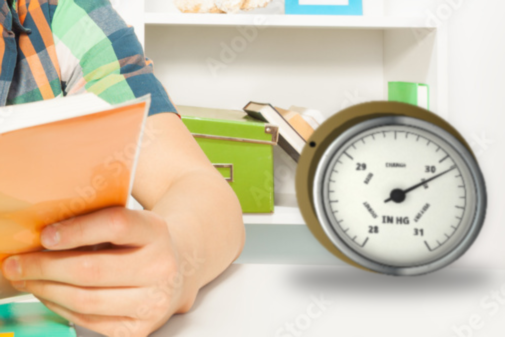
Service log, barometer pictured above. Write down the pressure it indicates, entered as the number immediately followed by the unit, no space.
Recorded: 30.1inHg
